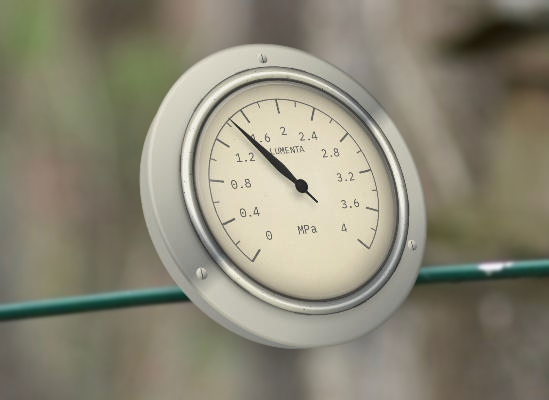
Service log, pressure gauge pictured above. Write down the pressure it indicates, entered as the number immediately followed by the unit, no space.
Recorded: 1.4MPa
